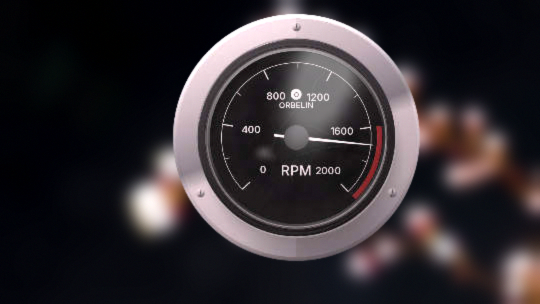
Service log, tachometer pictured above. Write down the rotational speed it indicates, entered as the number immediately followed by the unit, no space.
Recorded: 1700rpm
